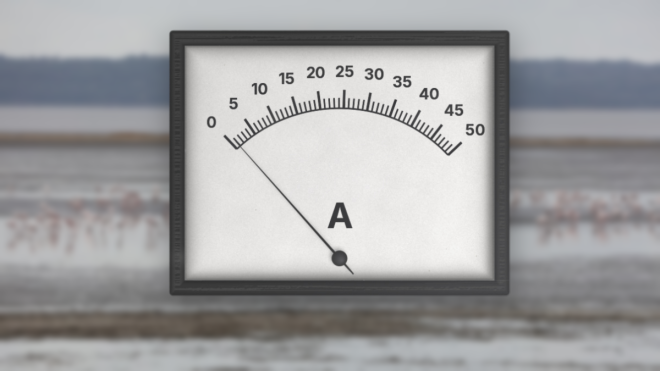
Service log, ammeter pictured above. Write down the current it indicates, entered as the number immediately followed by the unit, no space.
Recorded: 1A
